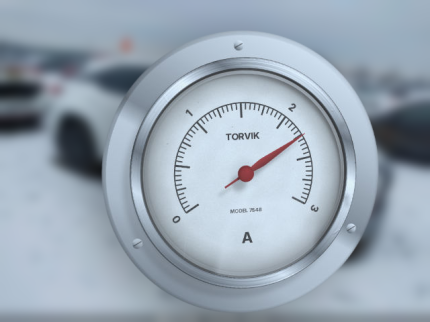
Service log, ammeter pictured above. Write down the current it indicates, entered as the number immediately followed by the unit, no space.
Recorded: 2.25A
